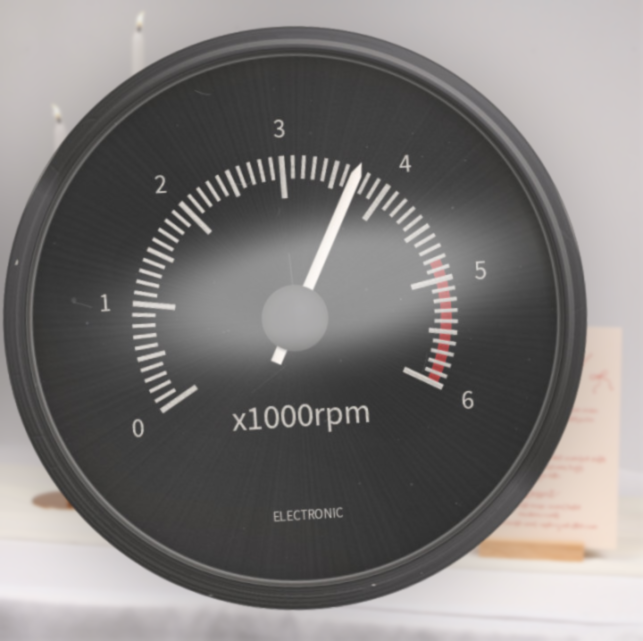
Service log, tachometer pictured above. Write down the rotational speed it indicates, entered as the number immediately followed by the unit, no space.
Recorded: 3700rpm
